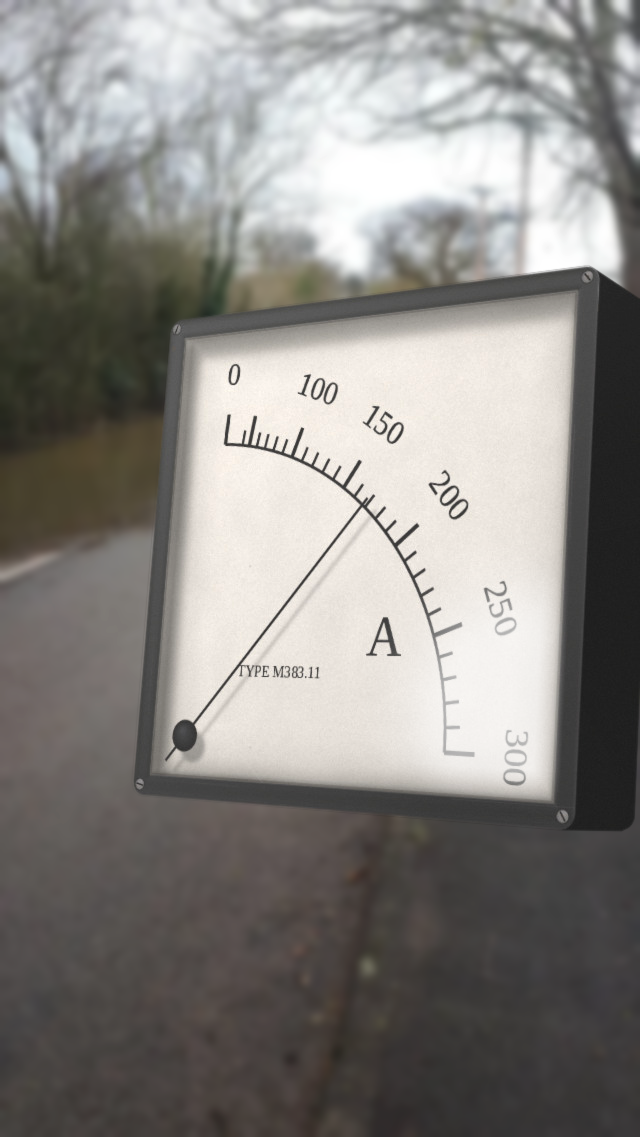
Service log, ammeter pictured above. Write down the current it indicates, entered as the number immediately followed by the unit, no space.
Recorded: 170A
